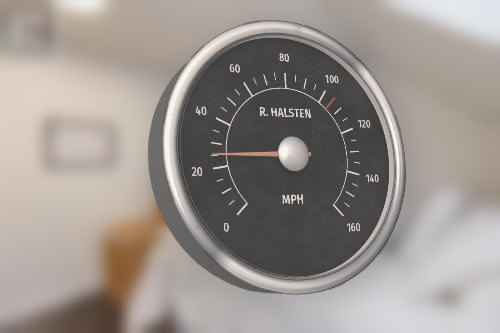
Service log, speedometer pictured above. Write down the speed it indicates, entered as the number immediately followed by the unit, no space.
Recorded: 25mph
